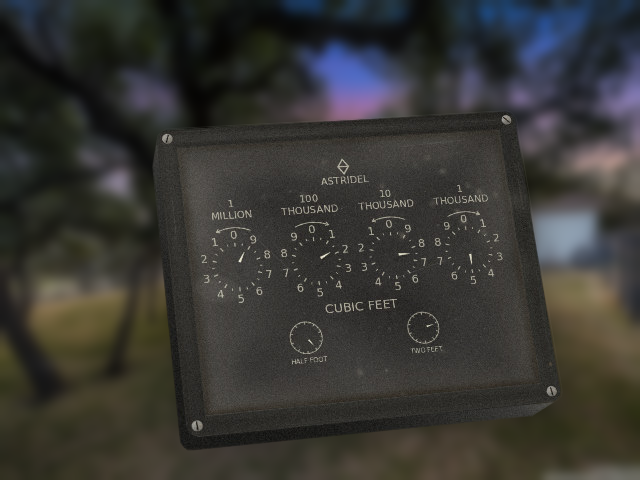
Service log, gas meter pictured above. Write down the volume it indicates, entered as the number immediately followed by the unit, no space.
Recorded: 917500ft³
